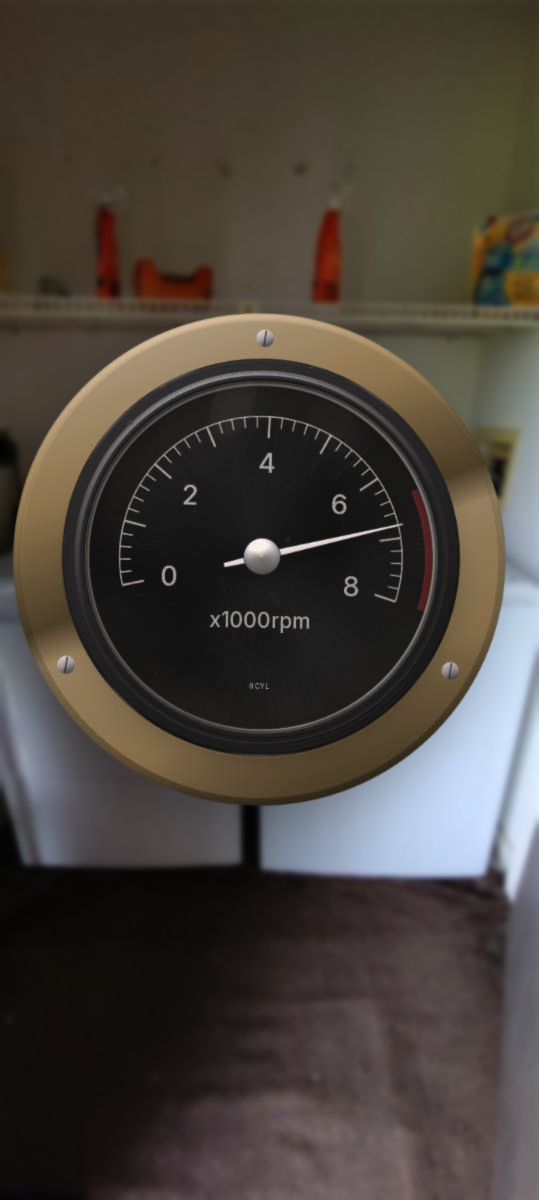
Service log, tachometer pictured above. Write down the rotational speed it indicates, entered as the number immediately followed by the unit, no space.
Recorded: 6800rpm
